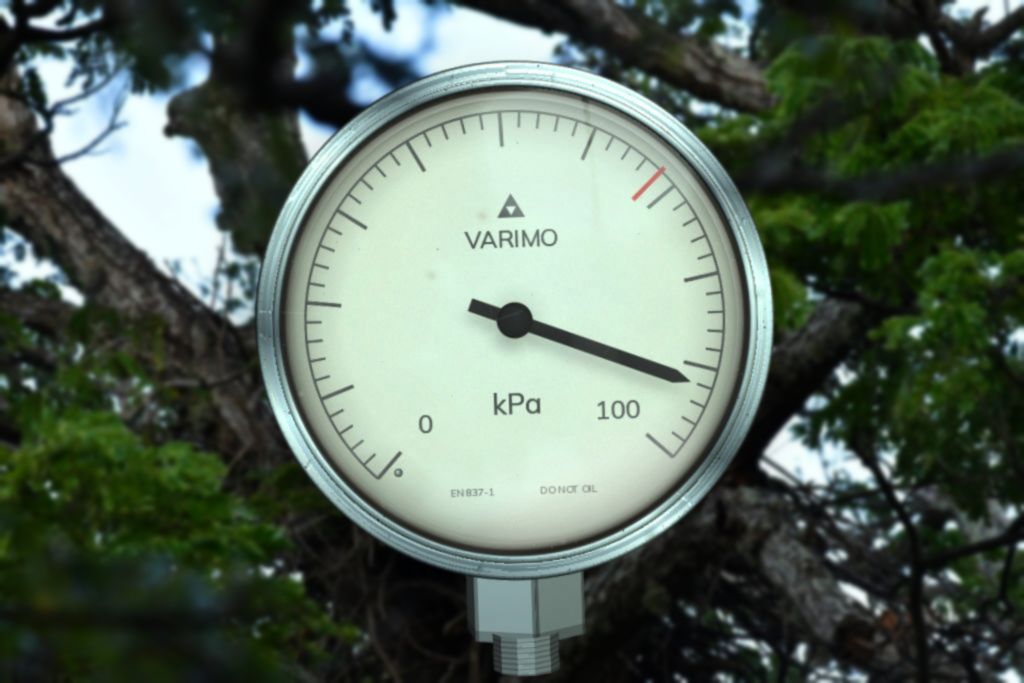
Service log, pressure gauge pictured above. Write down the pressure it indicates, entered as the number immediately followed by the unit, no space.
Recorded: 92kPa
